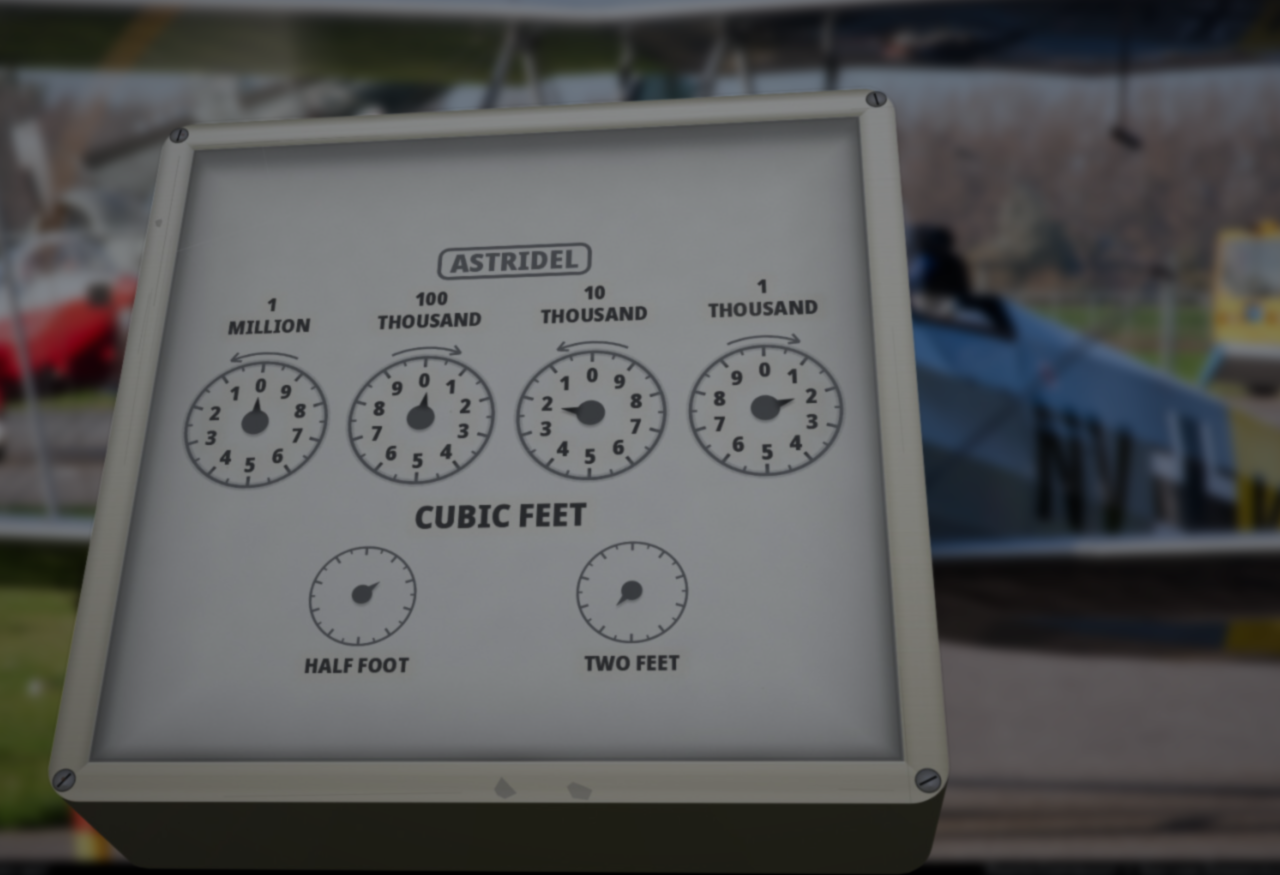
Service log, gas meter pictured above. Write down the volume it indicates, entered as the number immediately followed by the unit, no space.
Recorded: 2200ft³
